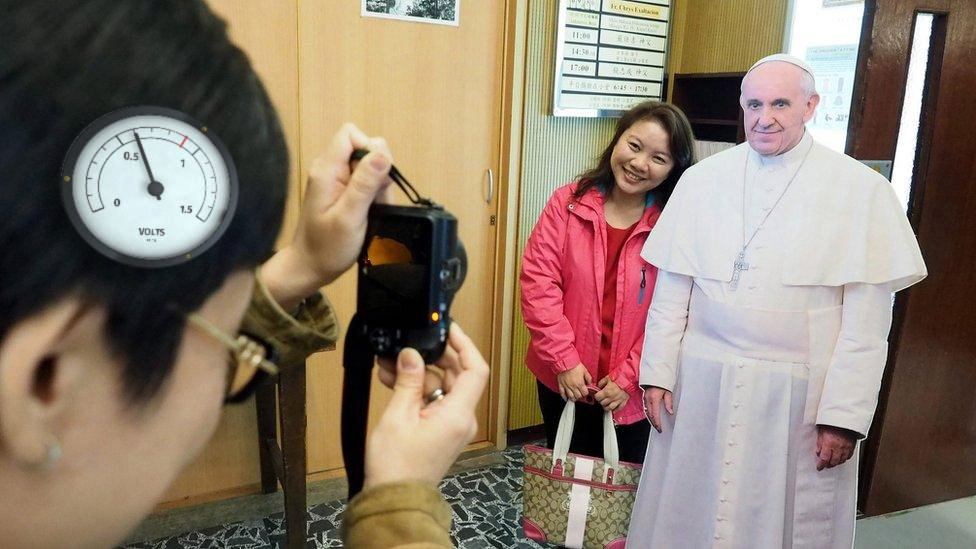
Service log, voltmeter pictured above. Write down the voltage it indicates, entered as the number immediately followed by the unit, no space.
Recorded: 0.6V
